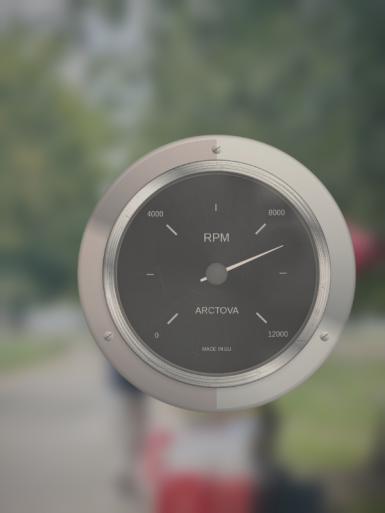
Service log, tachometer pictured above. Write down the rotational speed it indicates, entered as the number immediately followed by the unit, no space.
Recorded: 9000rpm
